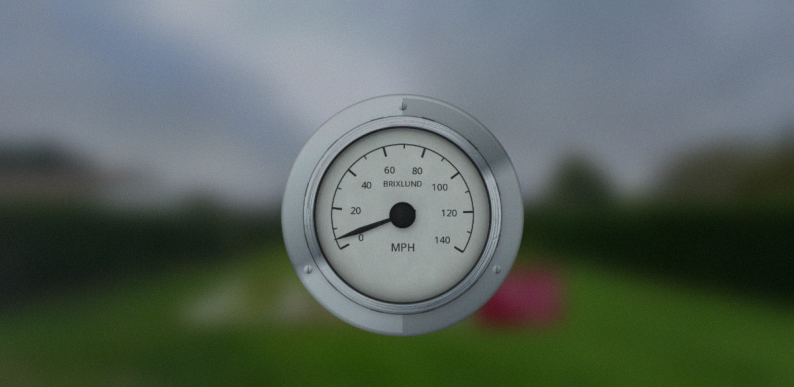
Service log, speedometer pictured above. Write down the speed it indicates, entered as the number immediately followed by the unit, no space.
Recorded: 5mph
